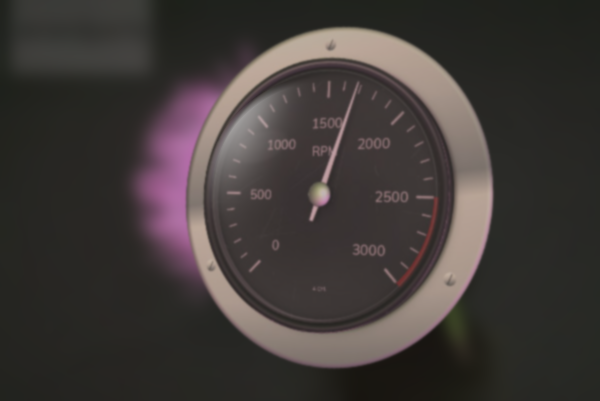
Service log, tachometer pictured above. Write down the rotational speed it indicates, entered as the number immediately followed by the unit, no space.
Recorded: 1700rpm
